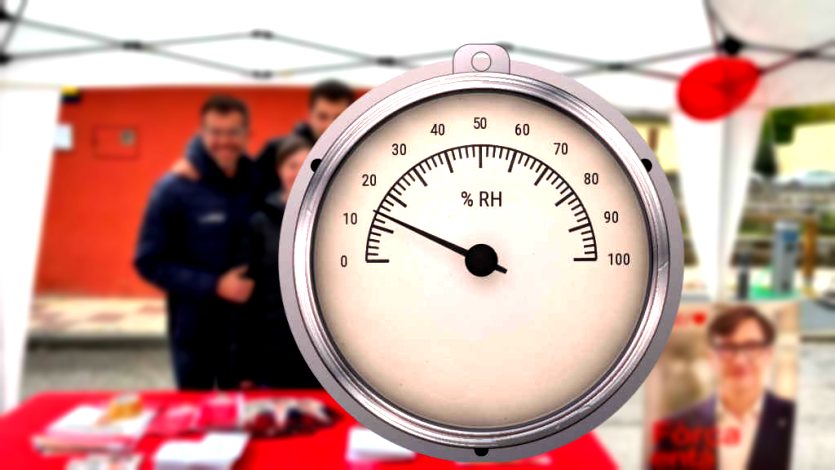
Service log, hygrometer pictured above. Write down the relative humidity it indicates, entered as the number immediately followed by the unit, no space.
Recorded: 14%
